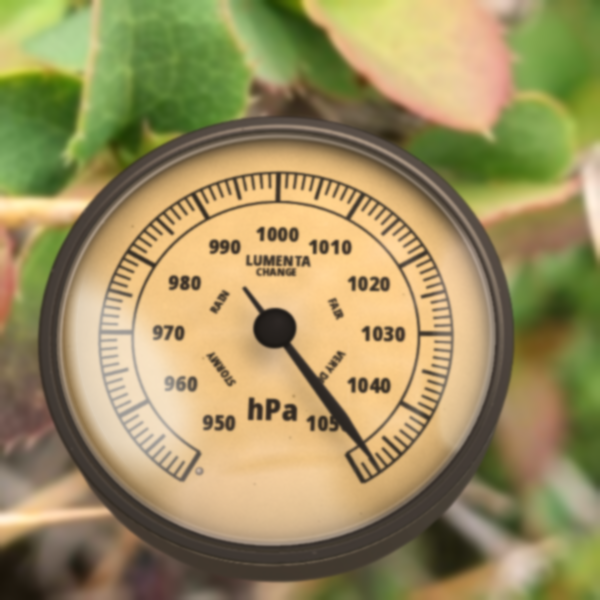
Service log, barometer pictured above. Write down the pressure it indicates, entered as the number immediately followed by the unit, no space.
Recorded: 1048hPa
